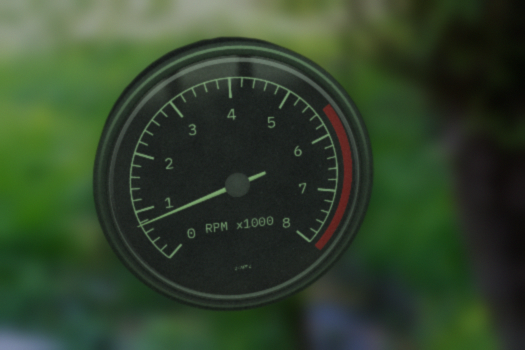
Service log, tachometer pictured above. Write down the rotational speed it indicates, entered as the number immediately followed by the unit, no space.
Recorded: 800rpm
